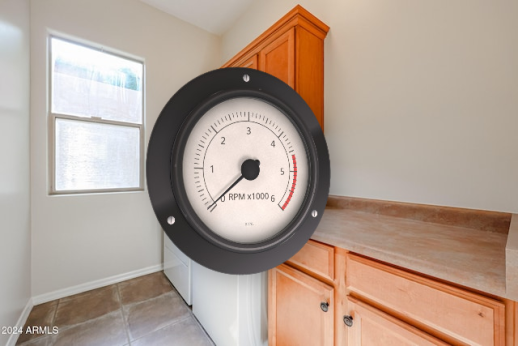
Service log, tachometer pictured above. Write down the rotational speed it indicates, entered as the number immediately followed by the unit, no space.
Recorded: 100rpm
